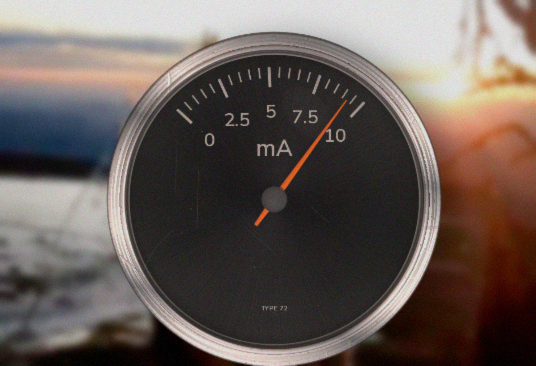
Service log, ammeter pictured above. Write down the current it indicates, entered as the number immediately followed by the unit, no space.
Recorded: 9.25mA
